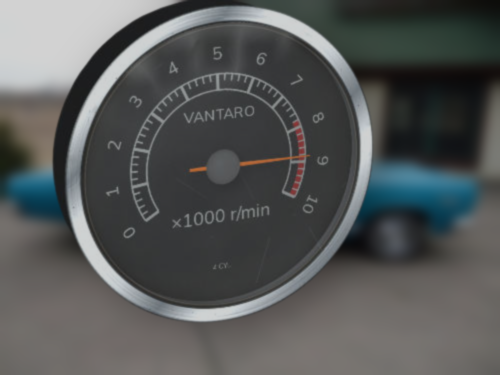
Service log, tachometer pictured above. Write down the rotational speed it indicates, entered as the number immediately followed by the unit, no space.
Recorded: 8800rpm
